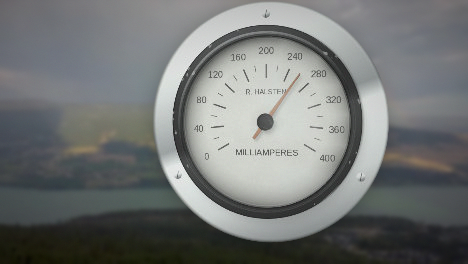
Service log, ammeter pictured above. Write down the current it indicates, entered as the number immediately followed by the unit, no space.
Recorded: 260mA
